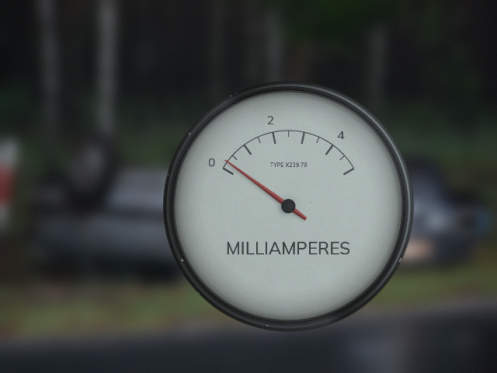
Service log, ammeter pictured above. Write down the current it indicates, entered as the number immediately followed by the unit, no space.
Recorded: 0.25mA
